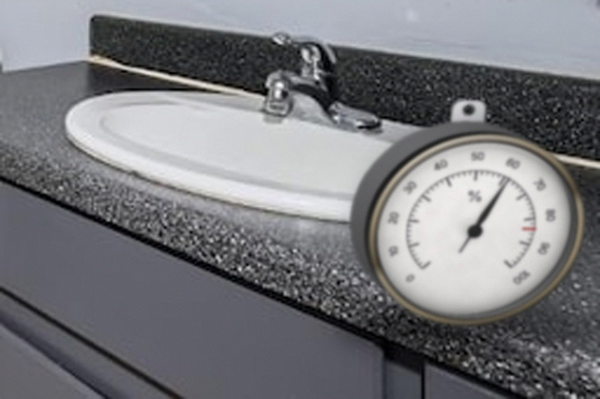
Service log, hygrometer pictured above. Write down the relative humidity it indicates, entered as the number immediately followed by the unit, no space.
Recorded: 60%
